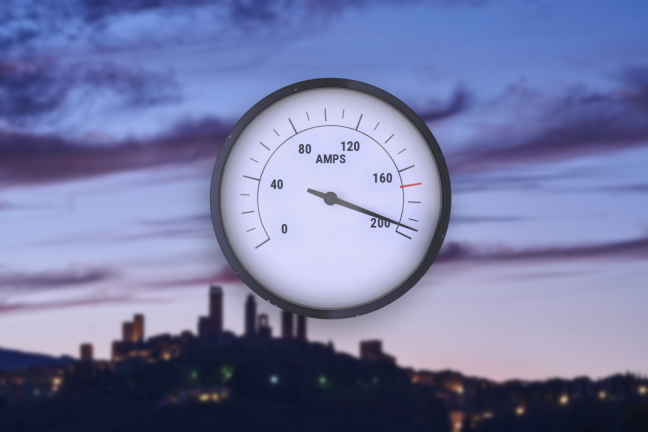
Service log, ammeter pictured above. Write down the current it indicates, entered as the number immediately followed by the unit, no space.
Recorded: 195A
